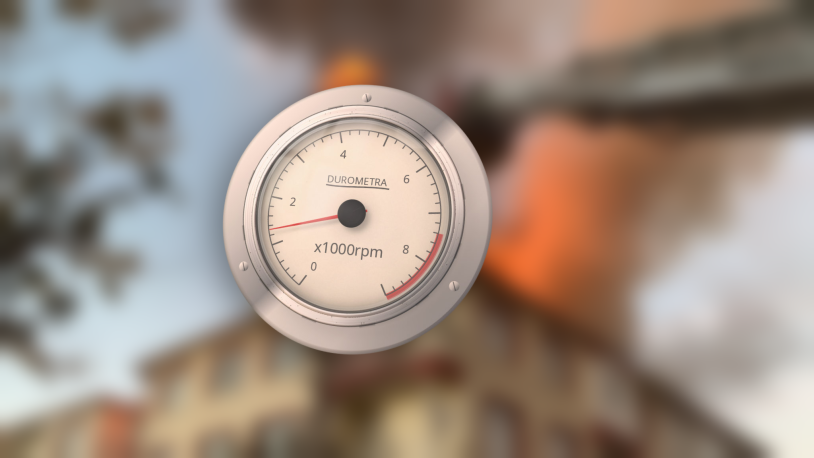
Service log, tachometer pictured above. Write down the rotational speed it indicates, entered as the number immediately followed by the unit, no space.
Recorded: 1300rpm
